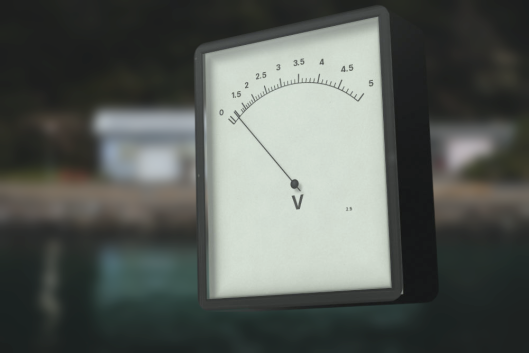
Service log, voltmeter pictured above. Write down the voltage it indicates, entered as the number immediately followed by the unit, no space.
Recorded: 1V
